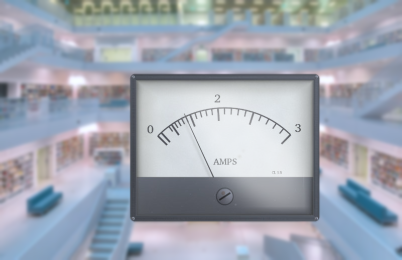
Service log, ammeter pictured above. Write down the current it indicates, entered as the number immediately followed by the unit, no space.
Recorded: 1.4A
